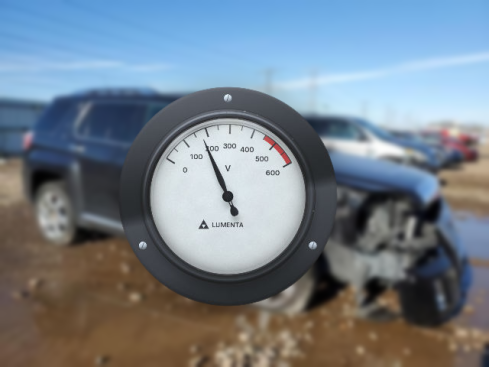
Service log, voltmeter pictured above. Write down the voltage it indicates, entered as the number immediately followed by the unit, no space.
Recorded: 175V
